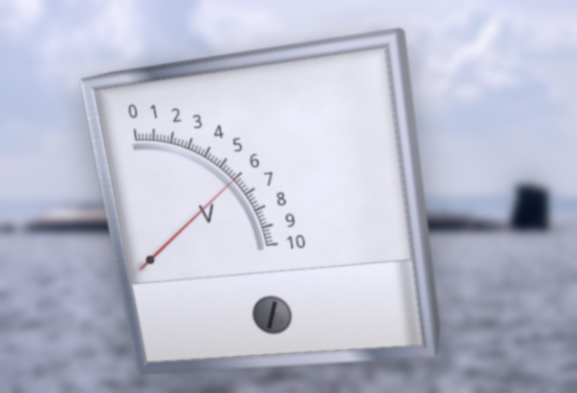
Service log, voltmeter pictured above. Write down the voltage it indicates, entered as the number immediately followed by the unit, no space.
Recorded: 6V
